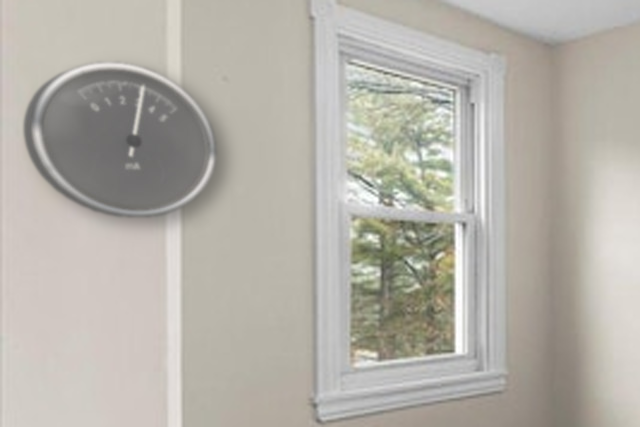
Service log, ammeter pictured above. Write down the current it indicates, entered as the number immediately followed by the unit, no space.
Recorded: 3mA
